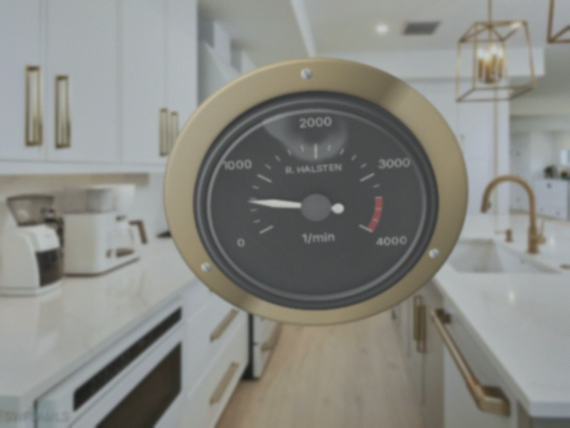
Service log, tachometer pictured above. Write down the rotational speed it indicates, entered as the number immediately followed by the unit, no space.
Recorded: 600rpm
